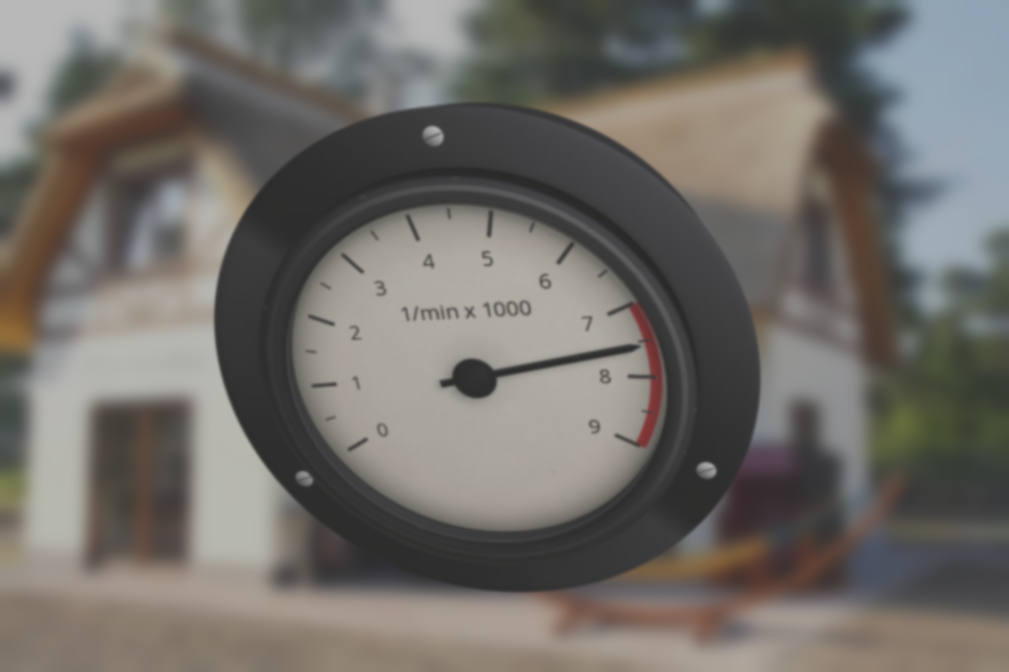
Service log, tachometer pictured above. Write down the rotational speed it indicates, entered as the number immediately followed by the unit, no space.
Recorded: 7500rpm
